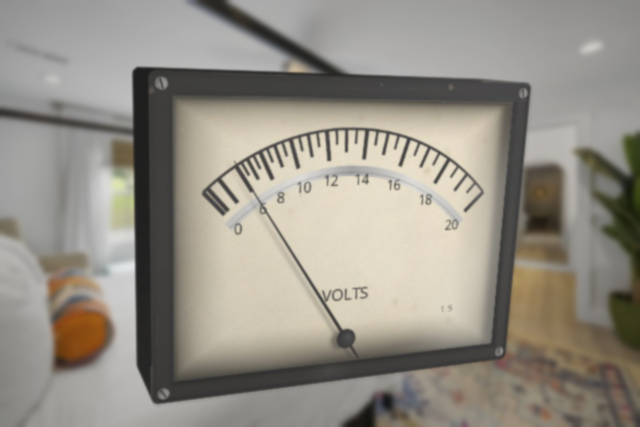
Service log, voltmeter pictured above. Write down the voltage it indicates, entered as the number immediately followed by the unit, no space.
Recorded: 6V
